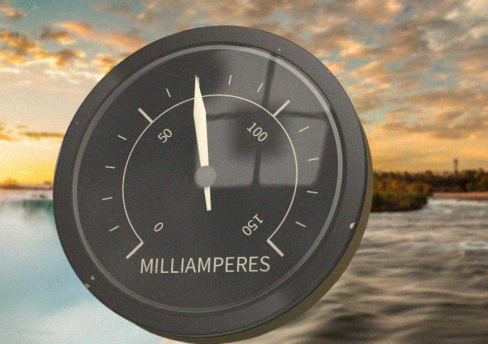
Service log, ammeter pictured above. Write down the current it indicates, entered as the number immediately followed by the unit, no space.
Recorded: 70mA
